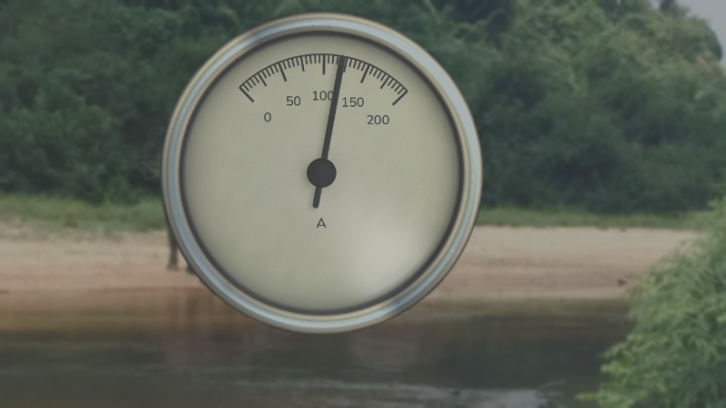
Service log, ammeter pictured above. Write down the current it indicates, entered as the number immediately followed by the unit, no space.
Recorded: 120A
